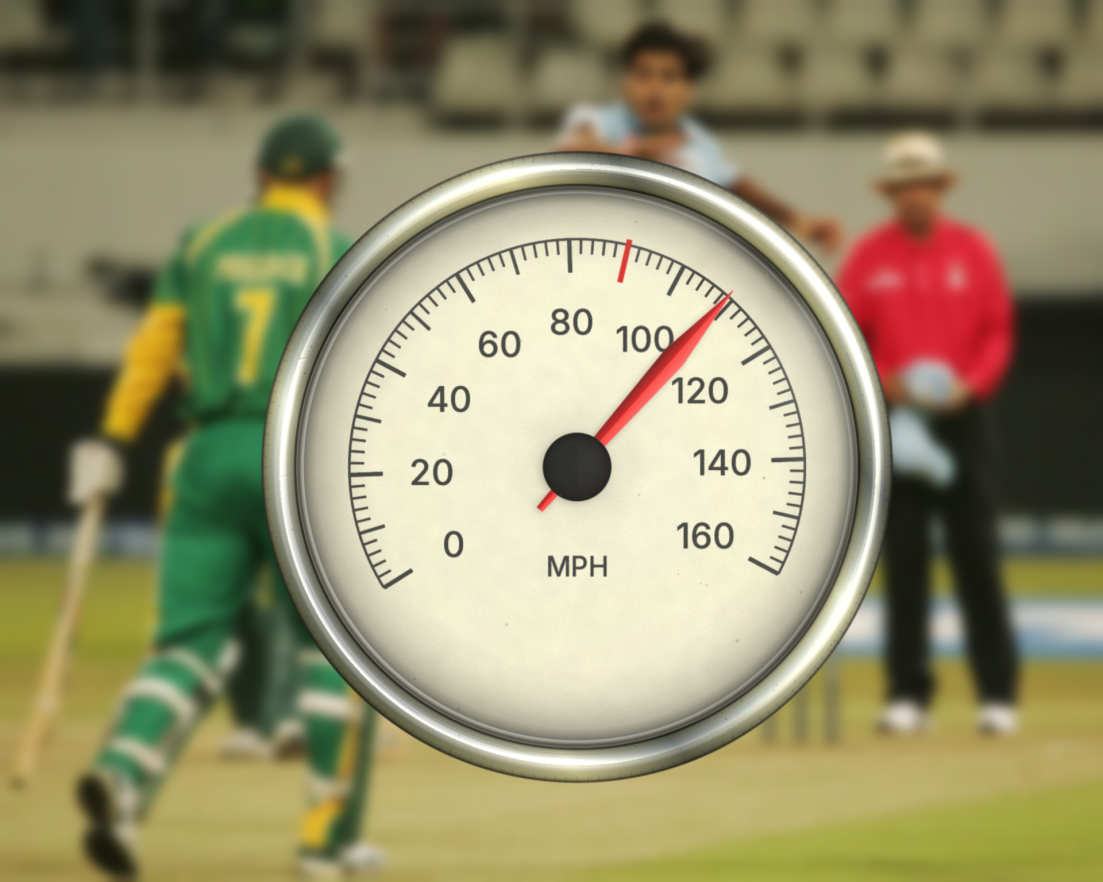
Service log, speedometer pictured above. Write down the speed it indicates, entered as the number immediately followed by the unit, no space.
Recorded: 109mph
